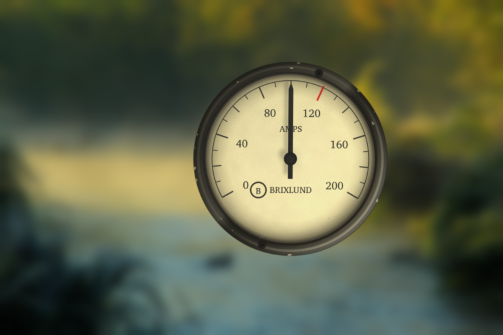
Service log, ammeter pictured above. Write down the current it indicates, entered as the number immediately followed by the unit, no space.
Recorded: 100A
